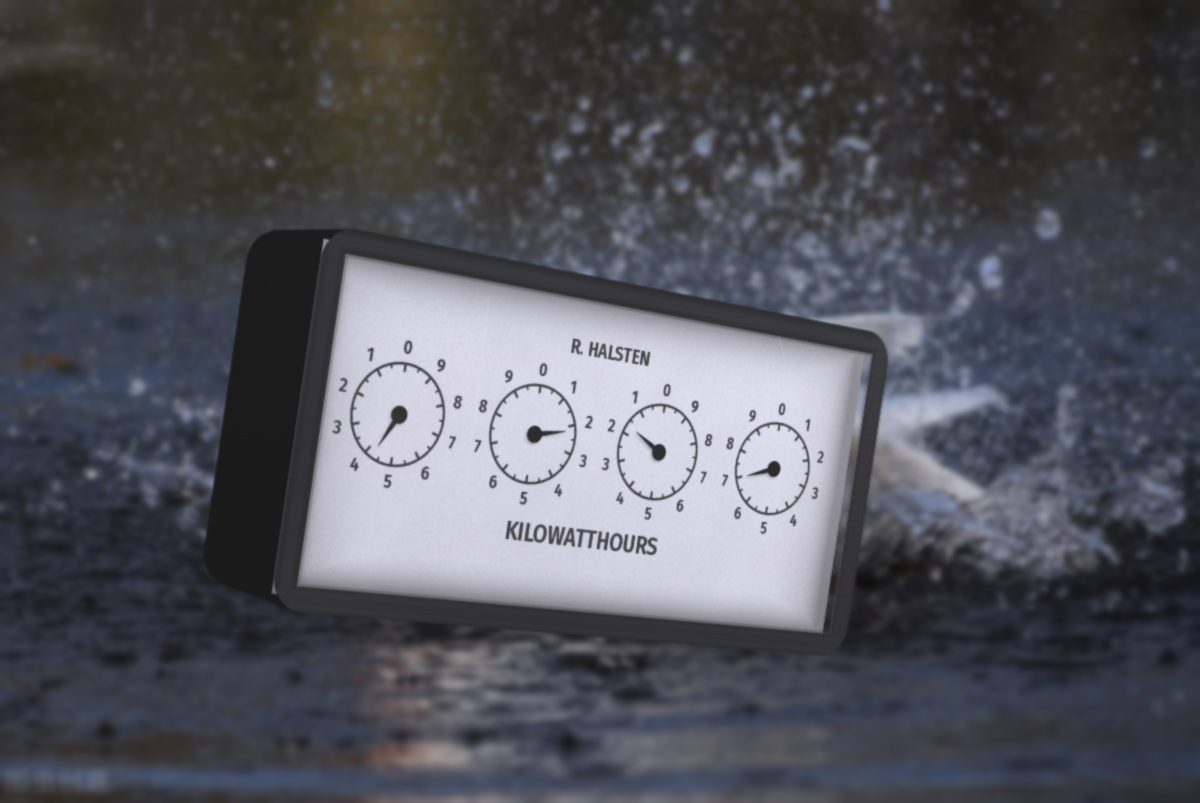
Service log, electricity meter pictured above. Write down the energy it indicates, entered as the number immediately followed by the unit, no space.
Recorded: 4217kWh
